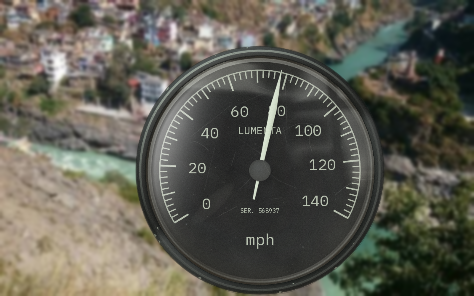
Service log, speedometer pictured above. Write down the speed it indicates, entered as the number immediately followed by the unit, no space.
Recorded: 78mph
